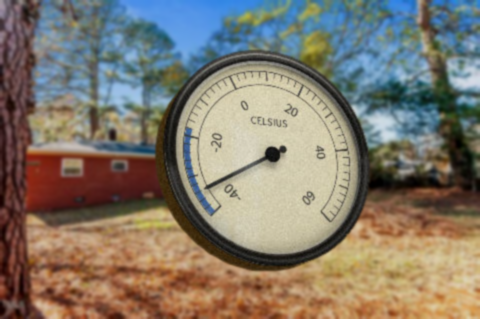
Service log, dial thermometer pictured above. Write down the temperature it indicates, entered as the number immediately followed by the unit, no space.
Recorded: -34°C
